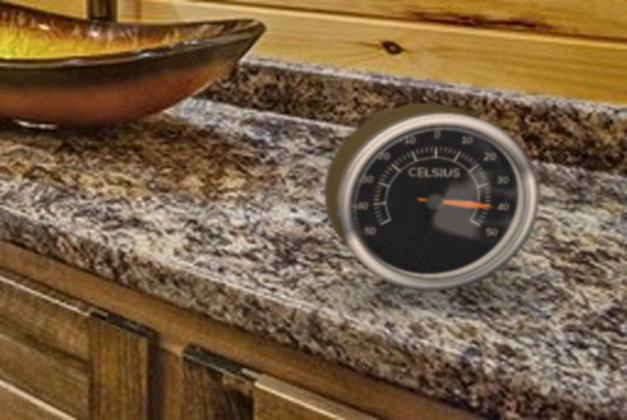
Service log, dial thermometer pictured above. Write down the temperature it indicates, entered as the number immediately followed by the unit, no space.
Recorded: 40°C
